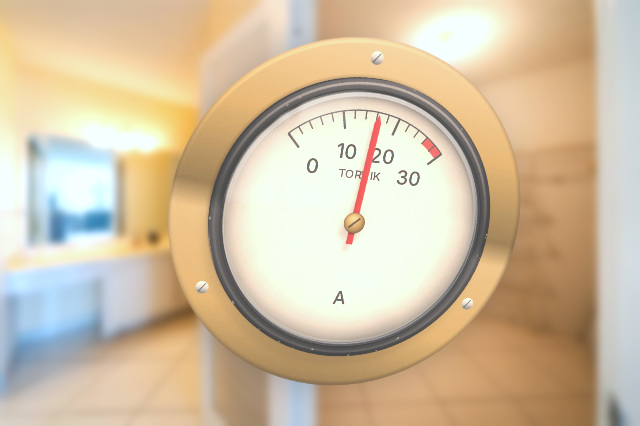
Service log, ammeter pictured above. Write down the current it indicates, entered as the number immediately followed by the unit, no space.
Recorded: 16A
